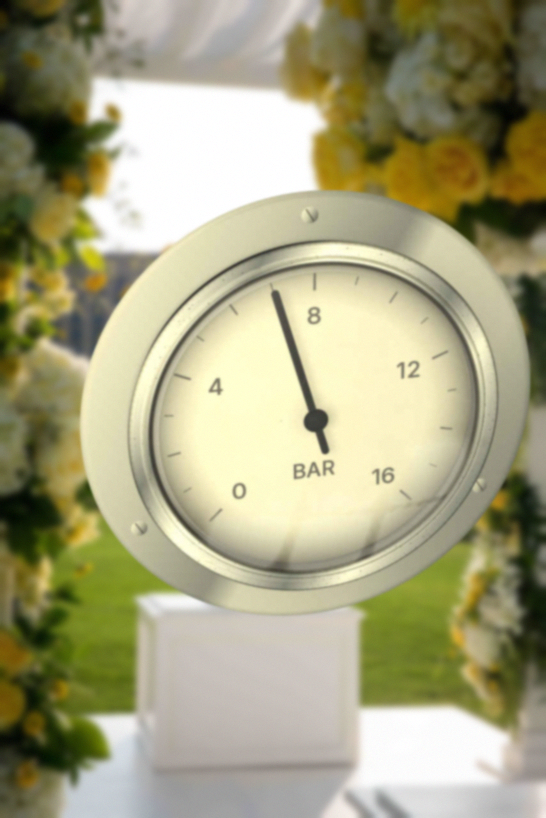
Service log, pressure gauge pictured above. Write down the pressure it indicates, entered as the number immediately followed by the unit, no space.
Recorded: 7bar
